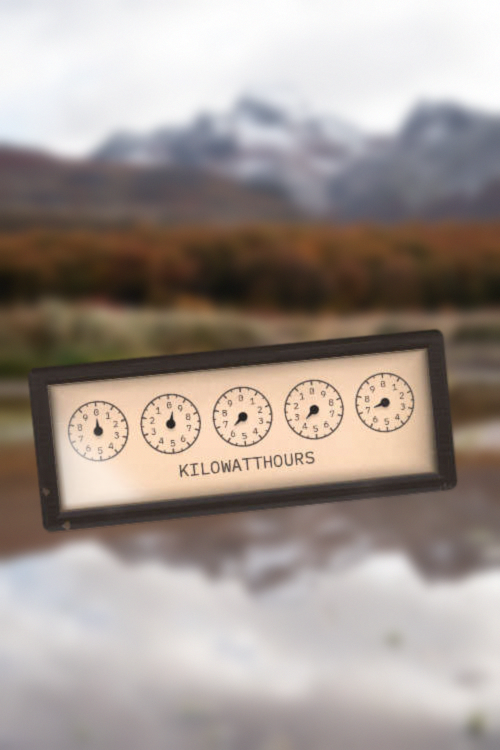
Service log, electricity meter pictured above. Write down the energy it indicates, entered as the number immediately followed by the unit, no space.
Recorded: 99637kWh
